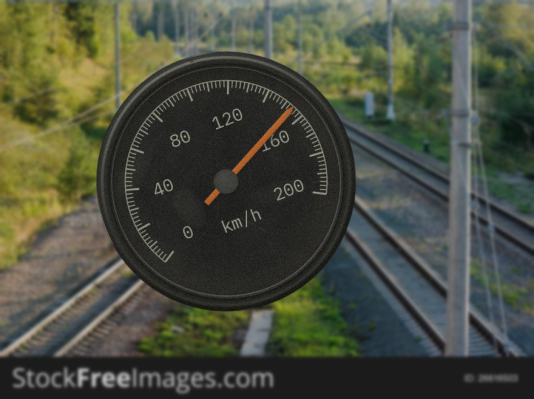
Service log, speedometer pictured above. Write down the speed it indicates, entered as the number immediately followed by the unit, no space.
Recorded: 154km/h
